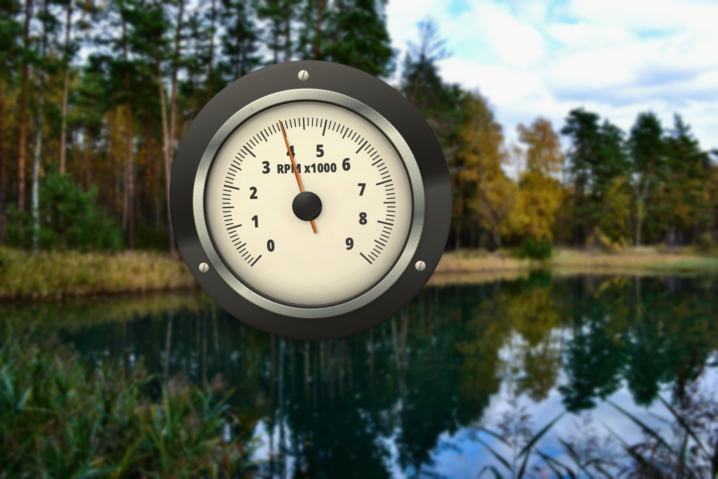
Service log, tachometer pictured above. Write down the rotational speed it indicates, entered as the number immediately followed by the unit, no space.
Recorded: 4000rpm
